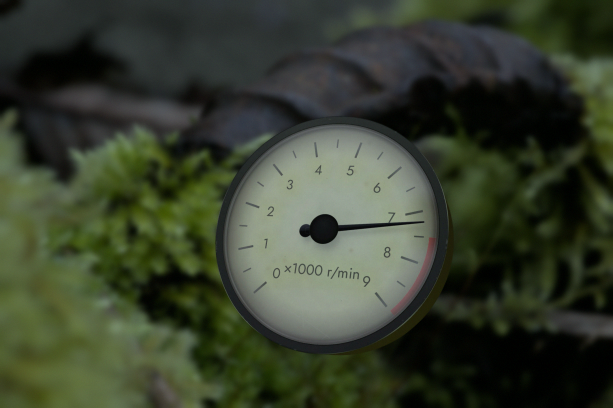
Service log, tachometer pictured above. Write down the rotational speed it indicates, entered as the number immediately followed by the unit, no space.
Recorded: 7250rpm
